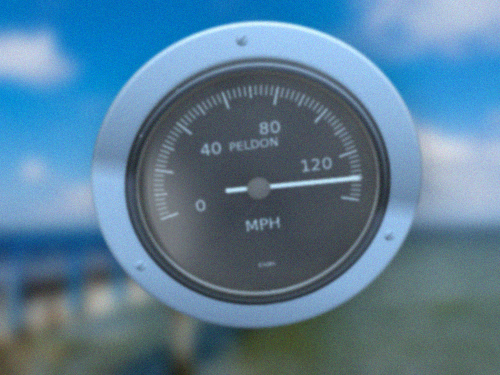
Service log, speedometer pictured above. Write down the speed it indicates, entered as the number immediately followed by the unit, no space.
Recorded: 130mph
